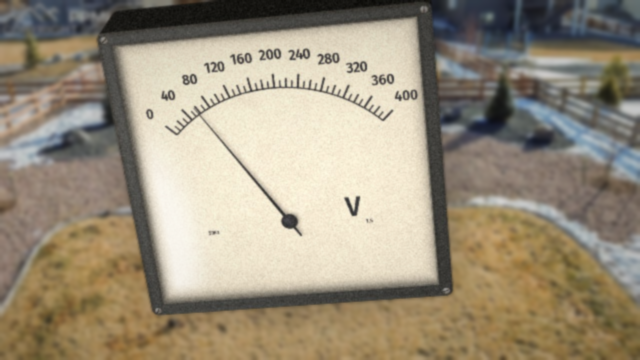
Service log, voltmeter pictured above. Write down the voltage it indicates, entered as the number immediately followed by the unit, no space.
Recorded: 60V
